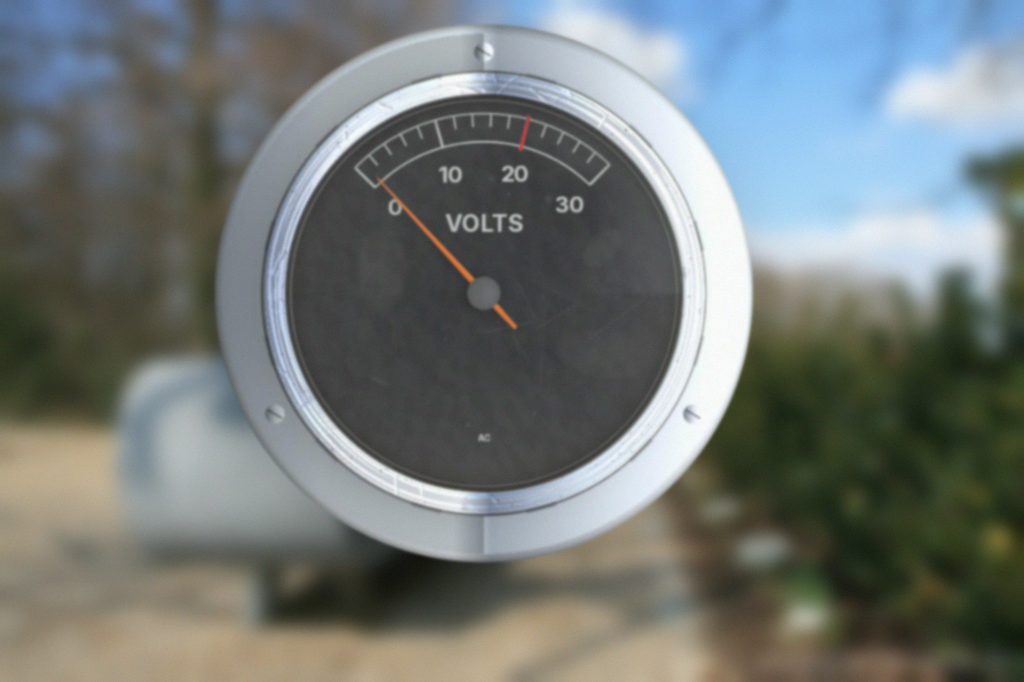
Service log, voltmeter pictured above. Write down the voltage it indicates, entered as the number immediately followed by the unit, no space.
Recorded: 1V
